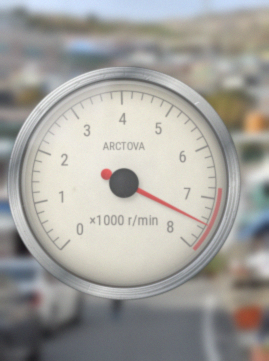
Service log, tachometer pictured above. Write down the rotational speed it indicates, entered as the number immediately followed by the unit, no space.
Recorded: 7500rpm
